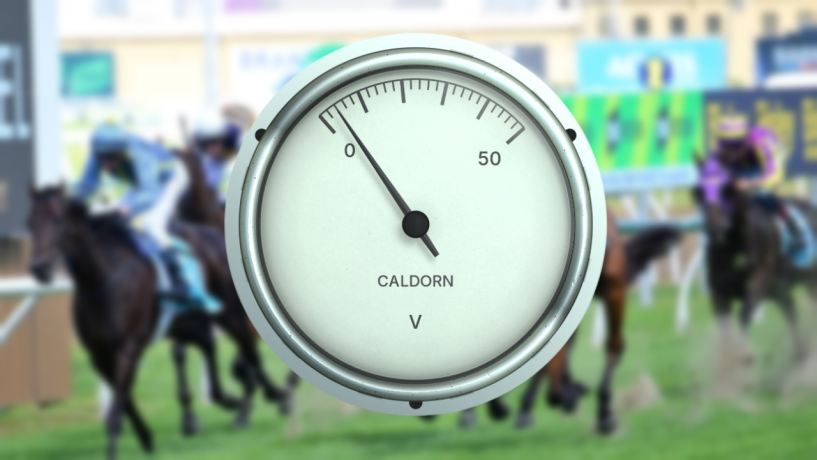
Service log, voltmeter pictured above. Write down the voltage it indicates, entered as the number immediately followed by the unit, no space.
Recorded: 4V
